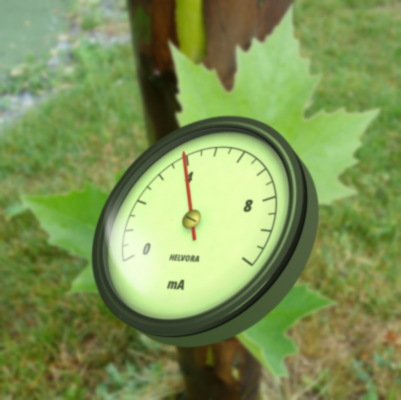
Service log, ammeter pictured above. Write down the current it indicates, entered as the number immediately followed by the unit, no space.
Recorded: 4mA
